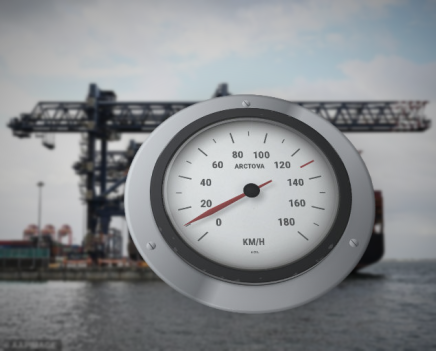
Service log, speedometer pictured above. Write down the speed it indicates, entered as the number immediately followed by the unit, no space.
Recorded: 10km/h
